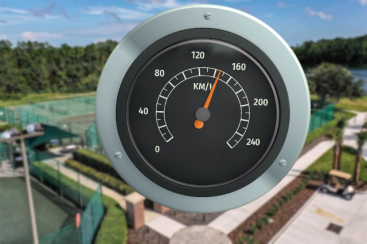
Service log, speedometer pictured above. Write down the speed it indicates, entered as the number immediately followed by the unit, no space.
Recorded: 145km/h
